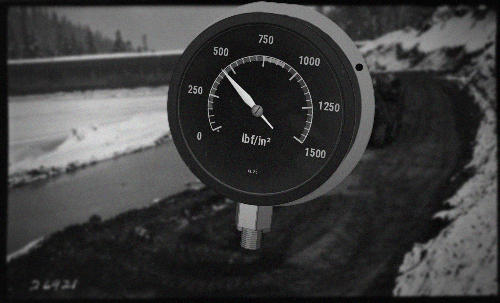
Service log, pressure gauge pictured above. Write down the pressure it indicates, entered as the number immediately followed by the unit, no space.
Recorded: 450psi
